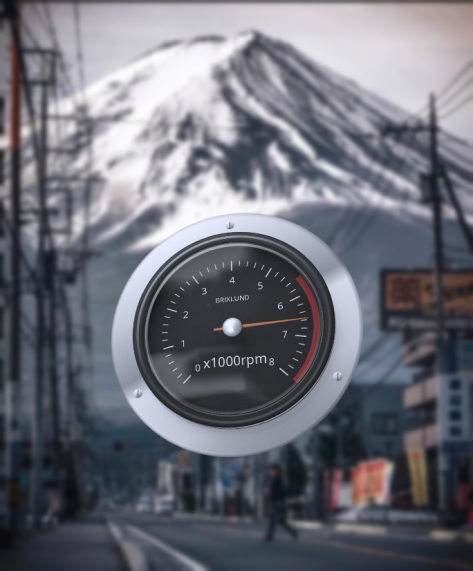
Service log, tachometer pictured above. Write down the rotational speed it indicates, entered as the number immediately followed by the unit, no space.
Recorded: 6600rpm
